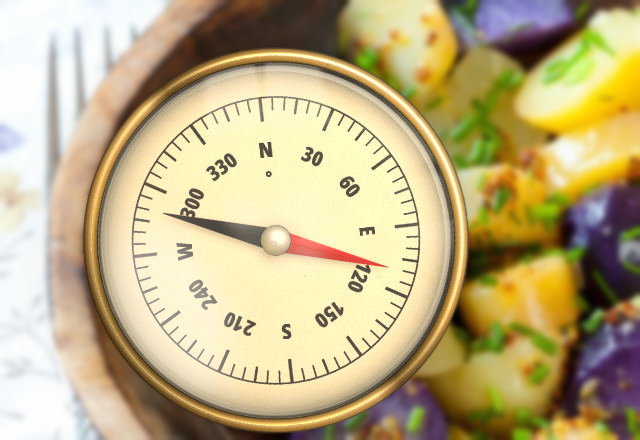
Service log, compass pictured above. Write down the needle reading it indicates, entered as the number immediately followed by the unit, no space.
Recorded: 110°
